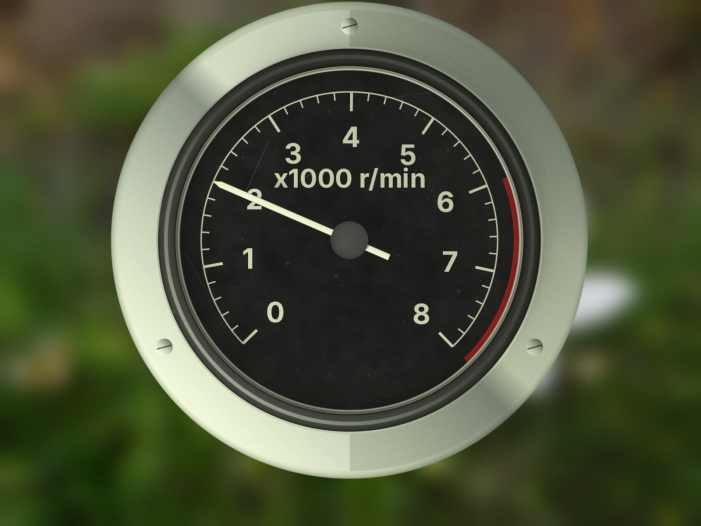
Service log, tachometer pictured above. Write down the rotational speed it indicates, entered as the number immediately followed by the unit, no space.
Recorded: 2000rpm
